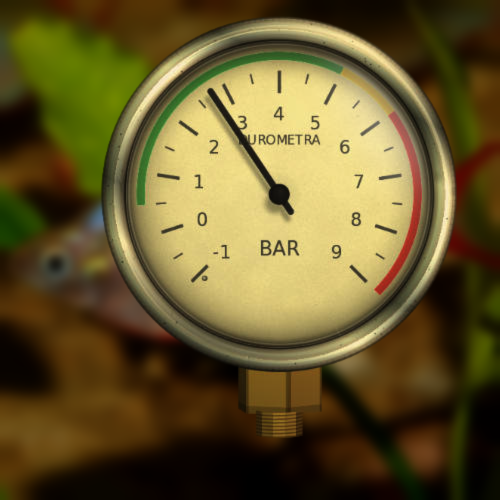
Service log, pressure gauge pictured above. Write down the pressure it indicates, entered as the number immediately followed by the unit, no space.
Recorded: 2.75bar
